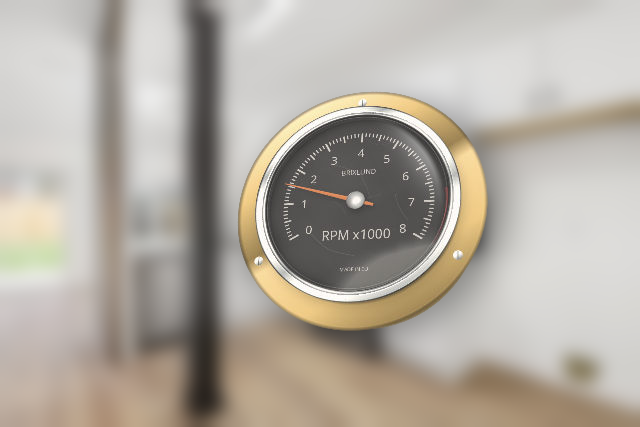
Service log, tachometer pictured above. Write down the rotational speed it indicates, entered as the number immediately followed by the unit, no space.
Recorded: 1500rpm
